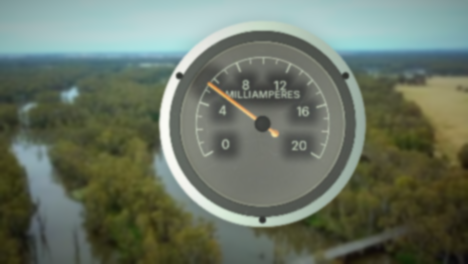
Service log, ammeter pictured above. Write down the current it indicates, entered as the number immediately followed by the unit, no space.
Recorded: 5.5mA
